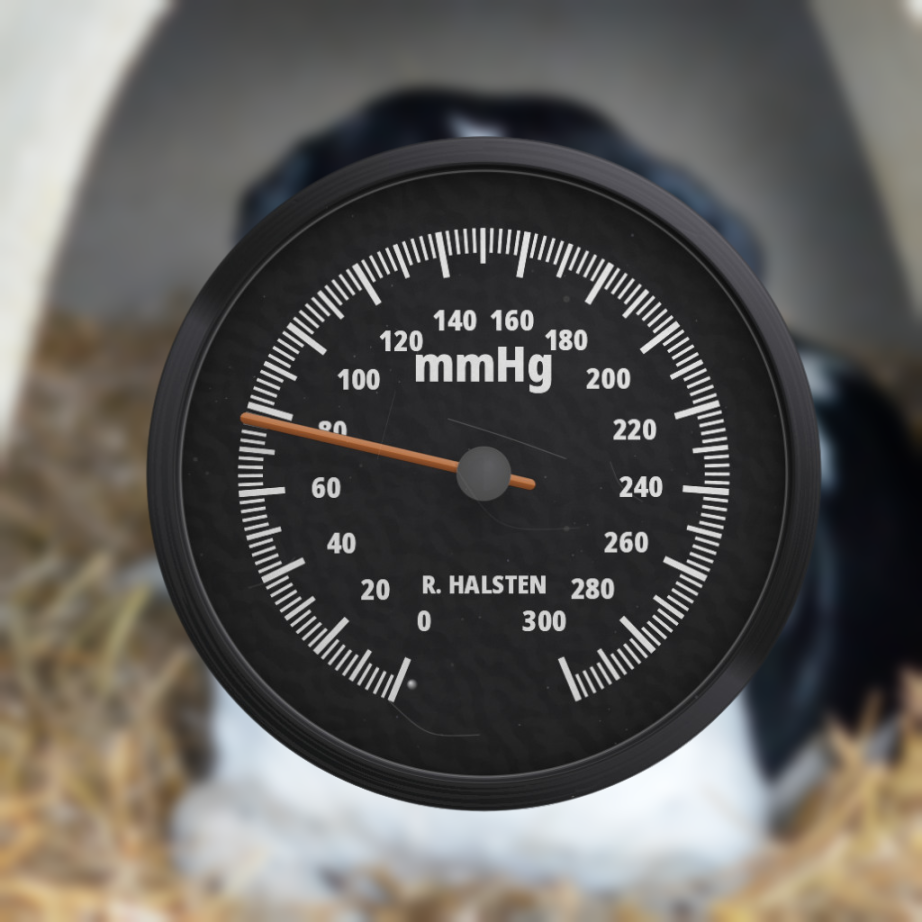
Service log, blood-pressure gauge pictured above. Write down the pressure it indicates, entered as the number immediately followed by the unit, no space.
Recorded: 77mmHg
